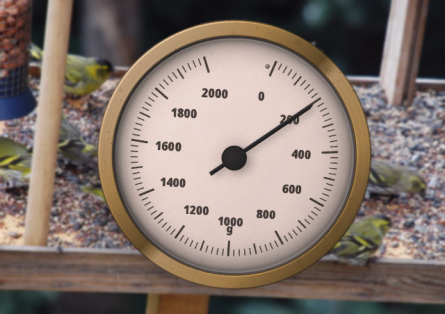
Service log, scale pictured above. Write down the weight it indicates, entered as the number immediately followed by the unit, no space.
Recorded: 200g
